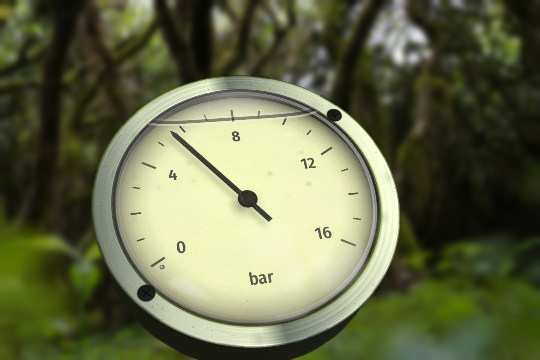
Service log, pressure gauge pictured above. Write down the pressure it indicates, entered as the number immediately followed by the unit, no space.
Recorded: 5.5bar
